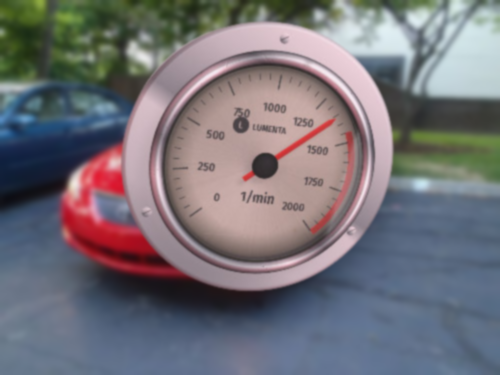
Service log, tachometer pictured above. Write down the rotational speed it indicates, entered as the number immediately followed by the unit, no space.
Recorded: 1350rpm
